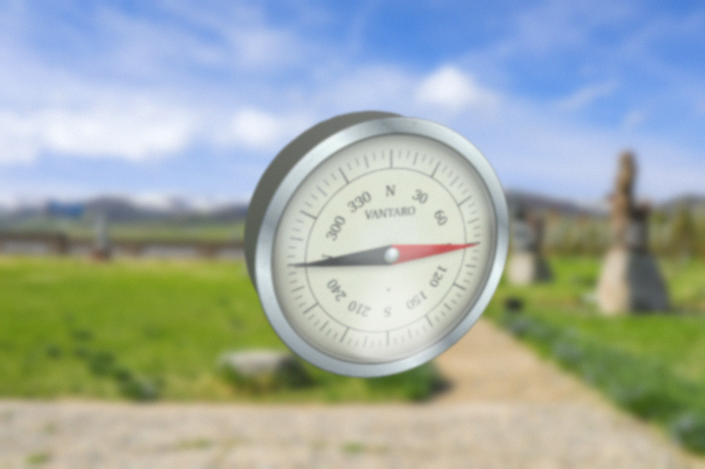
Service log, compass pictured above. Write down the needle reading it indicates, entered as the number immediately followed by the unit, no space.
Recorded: 90°
